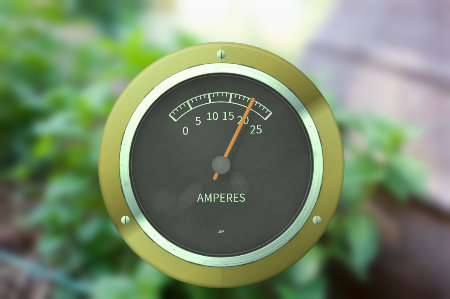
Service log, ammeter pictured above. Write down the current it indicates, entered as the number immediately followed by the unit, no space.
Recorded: 20A
